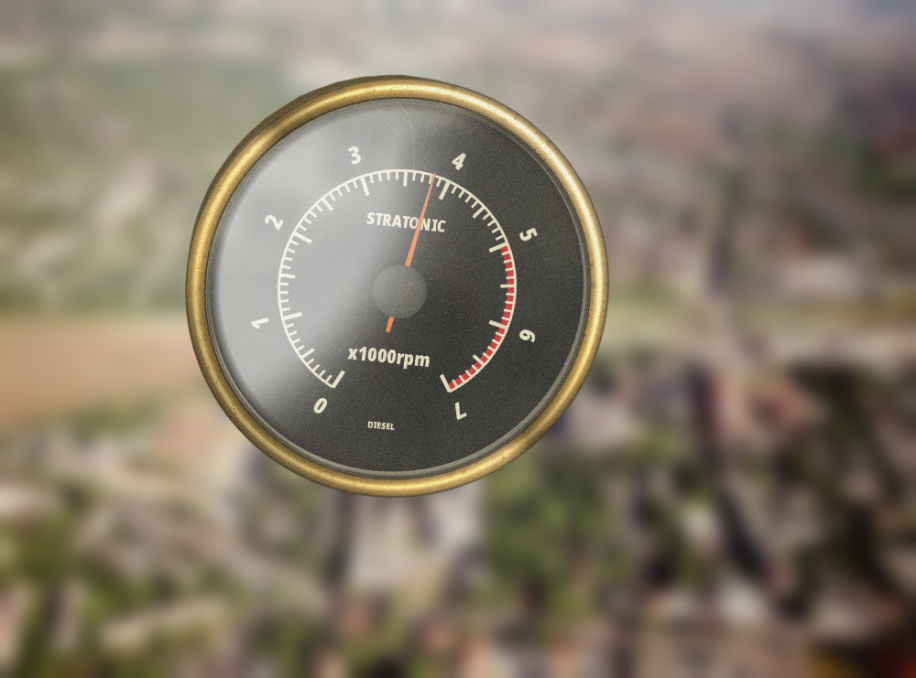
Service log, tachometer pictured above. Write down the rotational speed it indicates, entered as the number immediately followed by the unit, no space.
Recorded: 3800rpm
